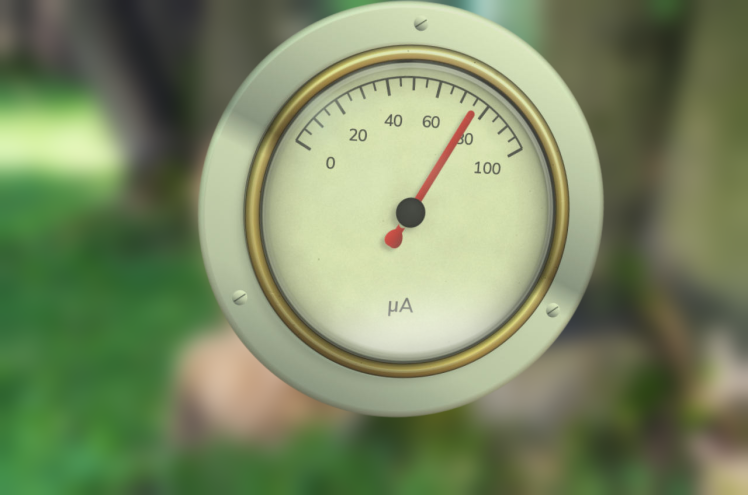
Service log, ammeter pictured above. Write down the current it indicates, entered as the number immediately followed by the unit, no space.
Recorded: 75µA
